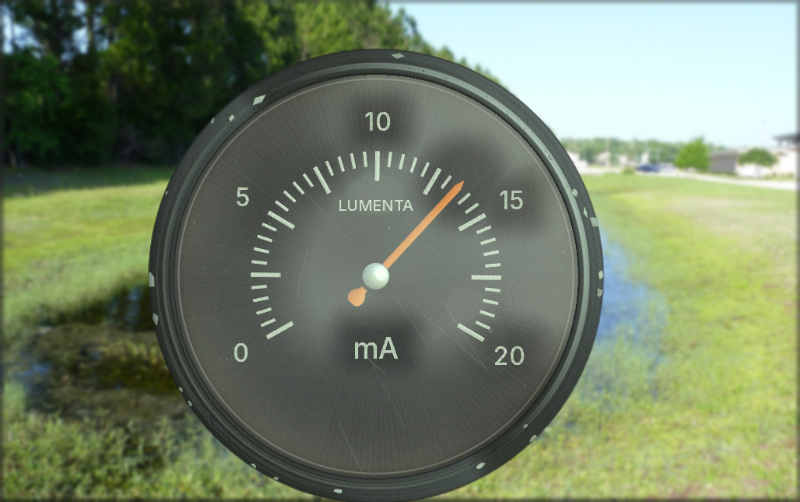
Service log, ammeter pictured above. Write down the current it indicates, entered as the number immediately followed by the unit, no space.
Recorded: 13.5mA
